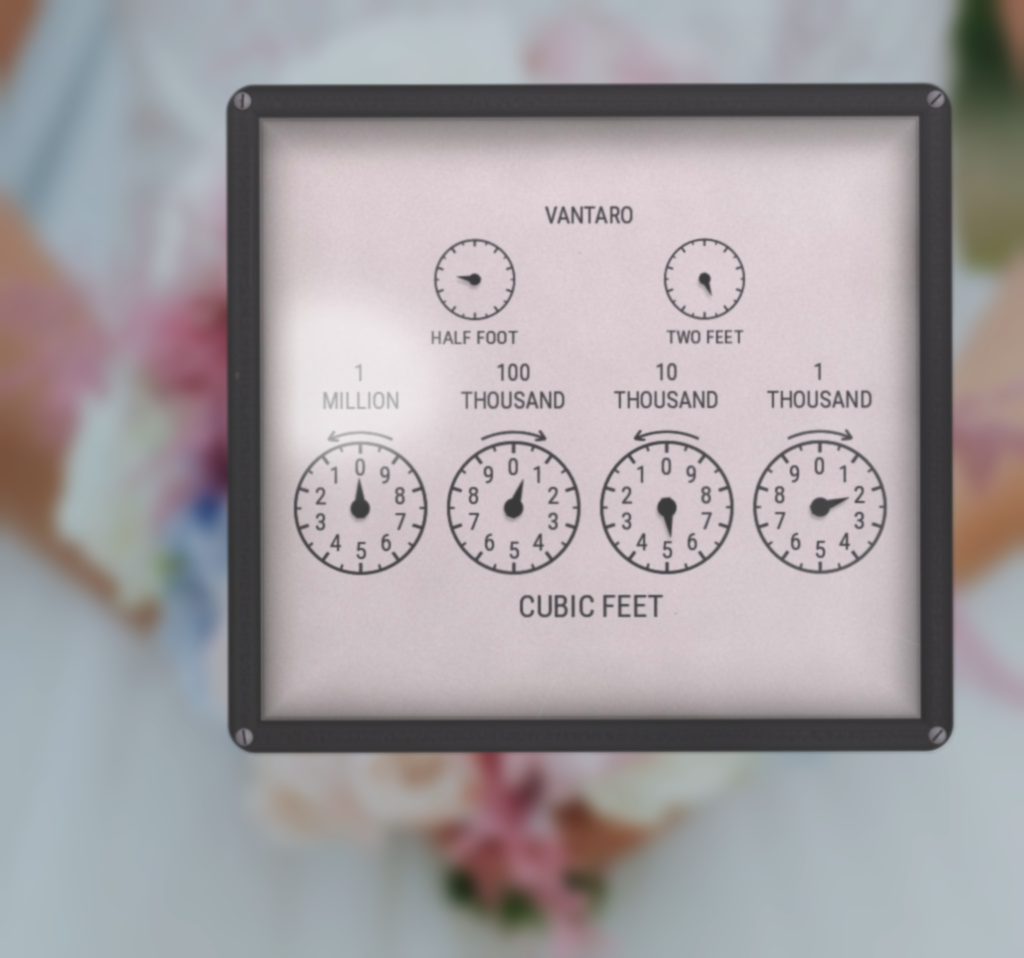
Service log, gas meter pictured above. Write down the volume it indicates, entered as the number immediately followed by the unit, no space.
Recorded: 5200ft³
